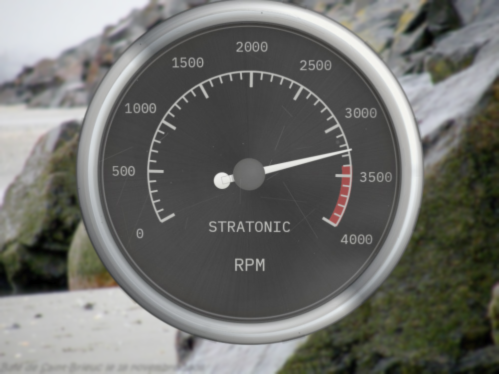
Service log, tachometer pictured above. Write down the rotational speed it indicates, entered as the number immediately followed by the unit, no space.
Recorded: 3250rpm
